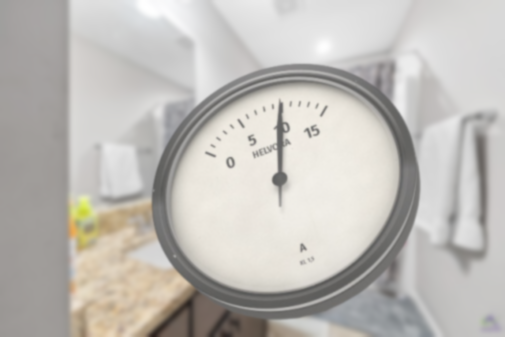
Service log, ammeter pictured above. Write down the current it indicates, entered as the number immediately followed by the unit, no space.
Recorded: 10A
